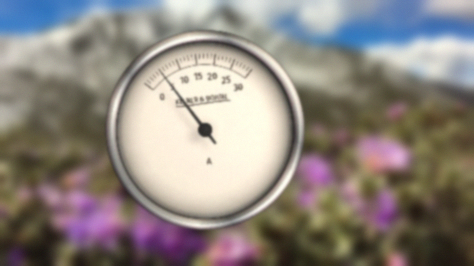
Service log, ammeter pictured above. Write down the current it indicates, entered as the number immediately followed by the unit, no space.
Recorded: 5A
